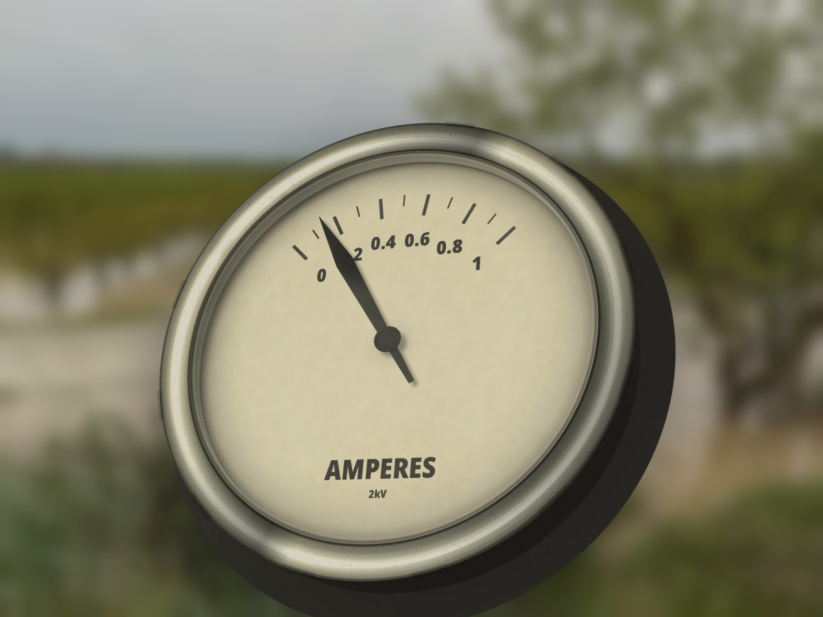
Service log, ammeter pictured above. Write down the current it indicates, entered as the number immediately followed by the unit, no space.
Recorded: 0.15A
